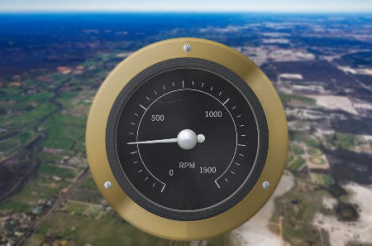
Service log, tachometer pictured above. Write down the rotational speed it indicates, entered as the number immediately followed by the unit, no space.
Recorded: 300rpm
